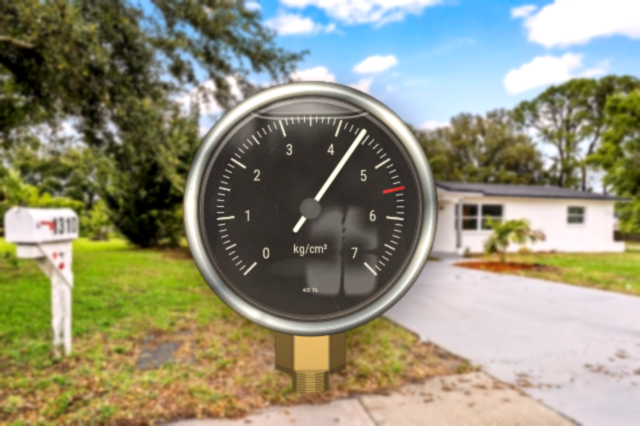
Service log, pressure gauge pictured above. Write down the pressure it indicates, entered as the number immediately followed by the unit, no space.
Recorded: 4.4kg/cm²
